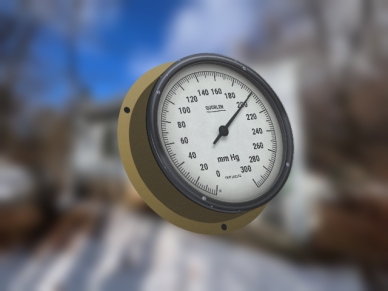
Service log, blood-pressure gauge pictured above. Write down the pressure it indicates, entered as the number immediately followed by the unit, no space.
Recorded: 200mmHg
